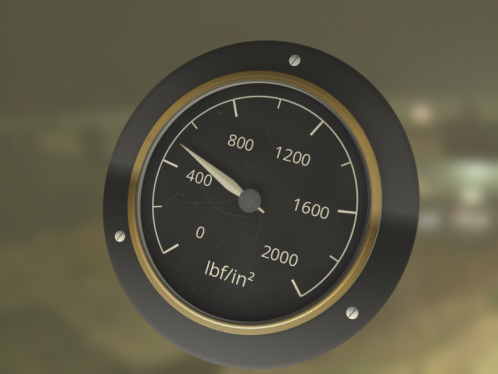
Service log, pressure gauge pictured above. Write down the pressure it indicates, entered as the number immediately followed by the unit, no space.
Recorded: 500psi
